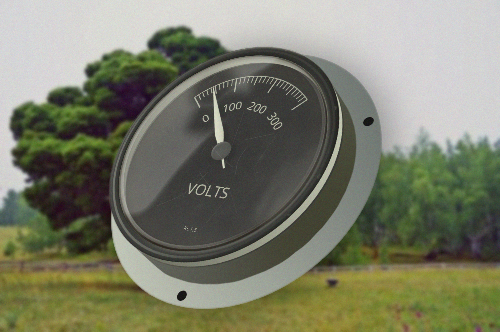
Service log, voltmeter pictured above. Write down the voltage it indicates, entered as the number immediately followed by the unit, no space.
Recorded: 50V
